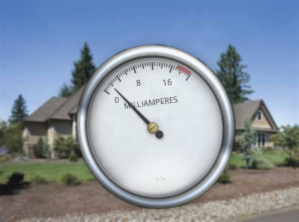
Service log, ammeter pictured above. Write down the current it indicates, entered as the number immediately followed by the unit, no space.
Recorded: 2mA
